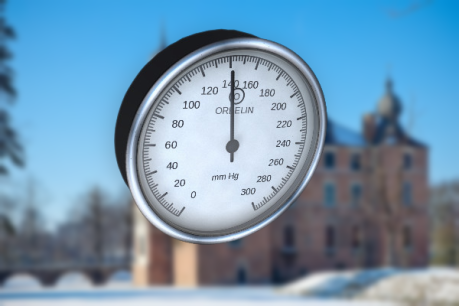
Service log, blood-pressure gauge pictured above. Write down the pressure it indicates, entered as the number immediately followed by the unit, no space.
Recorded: 140mmHg
